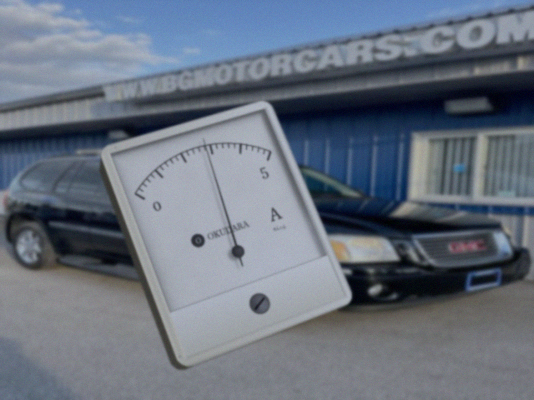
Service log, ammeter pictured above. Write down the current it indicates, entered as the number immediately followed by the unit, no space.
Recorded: 2.8A
